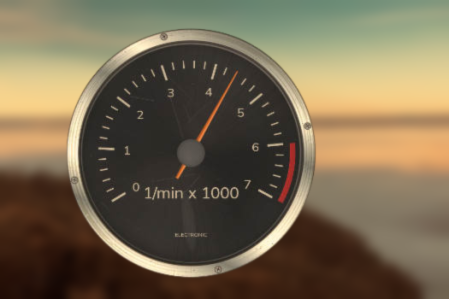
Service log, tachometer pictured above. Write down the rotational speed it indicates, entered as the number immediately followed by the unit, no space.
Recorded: 4400rpm
